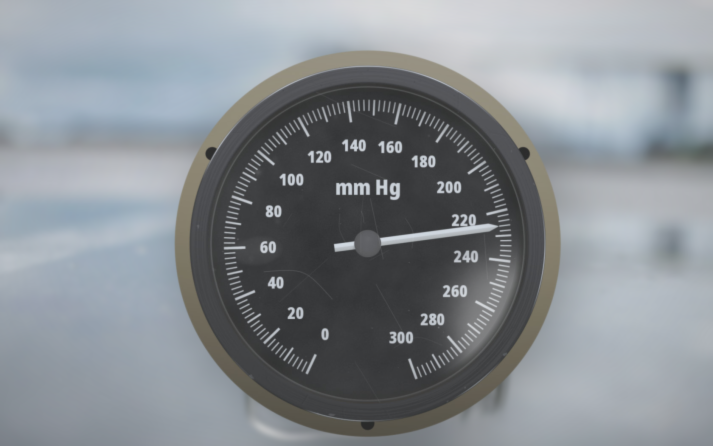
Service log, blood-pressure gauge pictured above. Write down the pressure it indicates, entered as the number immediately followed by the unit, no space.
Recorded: 226mmHg
